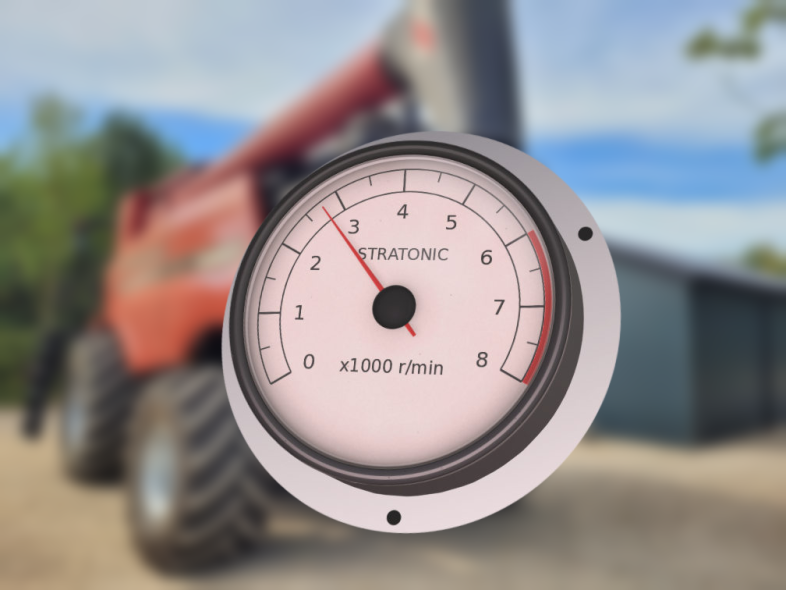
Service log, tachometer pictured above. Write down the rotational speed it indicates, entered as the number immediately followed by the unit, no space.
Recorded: 2750rpm
